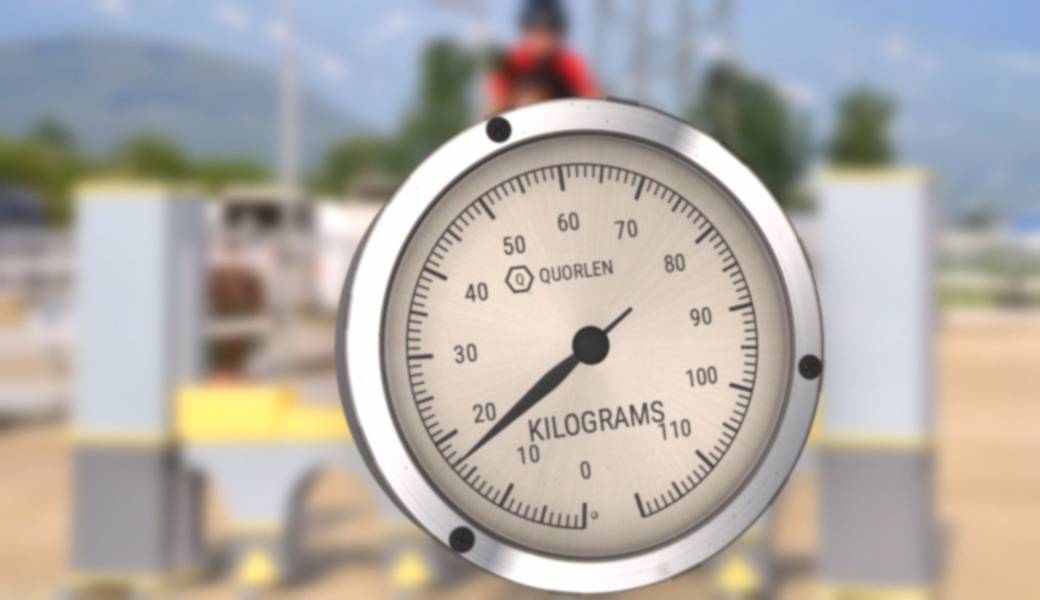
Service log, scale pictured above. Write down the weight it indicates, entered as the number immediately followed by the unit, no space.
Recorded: 17kg
